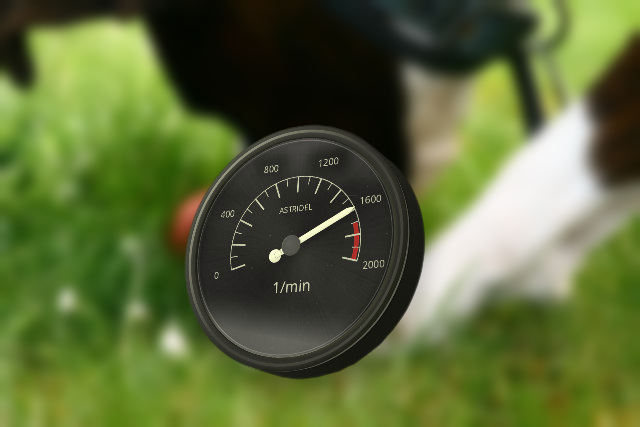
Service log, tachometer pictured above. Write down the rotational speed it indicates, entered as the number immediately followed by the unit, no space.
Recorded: 1600rpm
